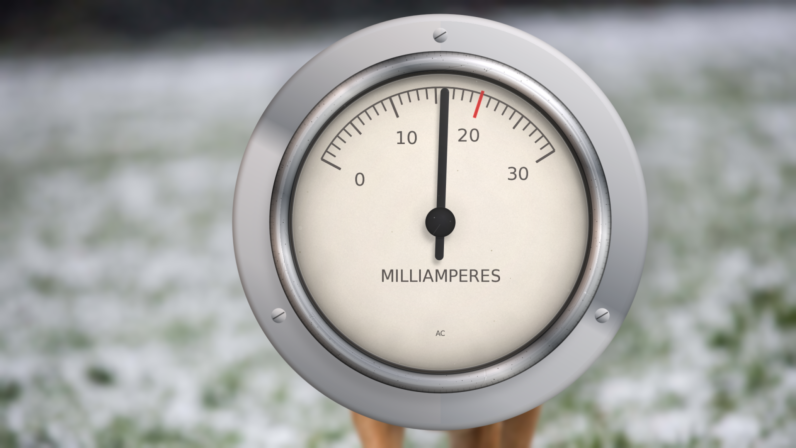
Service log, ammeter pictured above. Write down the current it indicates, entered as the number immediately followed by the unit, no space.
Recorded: 16mA
